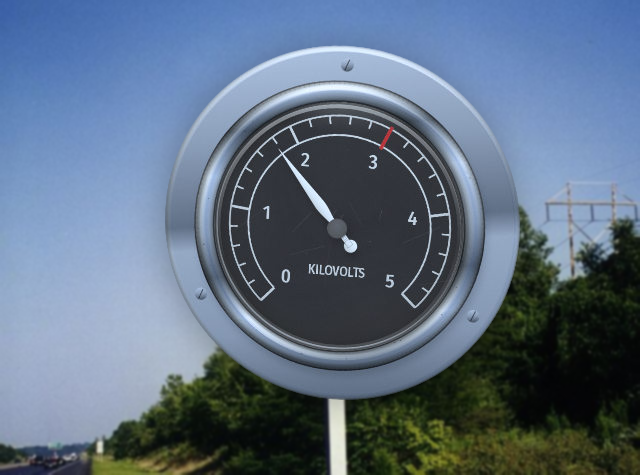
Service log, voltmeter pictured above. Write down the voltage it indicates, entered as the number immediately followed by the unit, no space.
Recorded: 1.8kV
